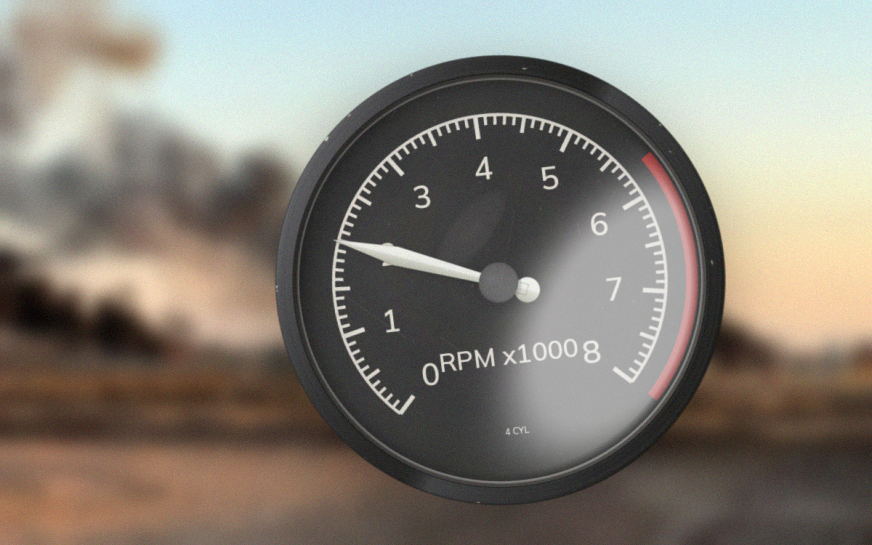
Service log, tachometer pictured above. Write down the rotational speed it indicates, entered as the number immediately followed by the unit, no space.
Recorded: 2000rpm
